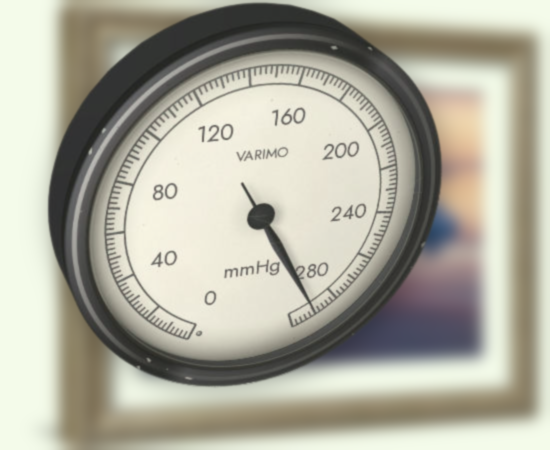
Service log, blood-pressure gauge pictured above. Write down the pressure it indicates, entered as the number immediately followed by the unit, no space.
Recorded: 290mmHg
